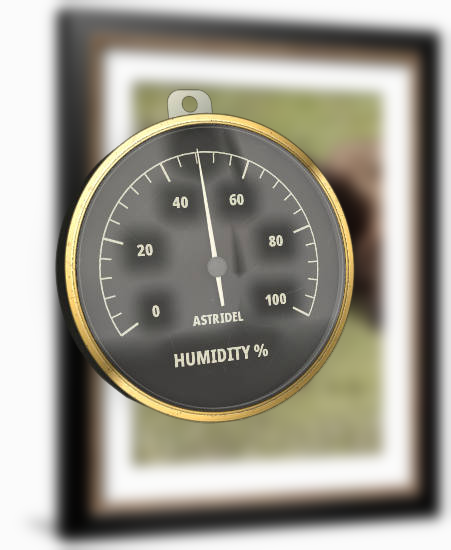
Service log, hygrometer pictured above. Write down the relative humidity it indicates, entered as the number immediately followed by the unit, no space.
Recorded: 48%
